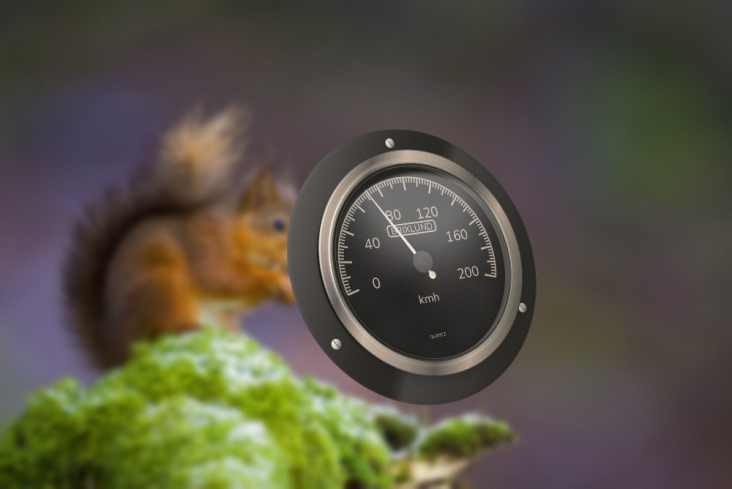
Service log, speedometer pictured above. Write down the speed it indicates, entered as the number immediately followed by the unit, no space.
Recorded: 70km/h
